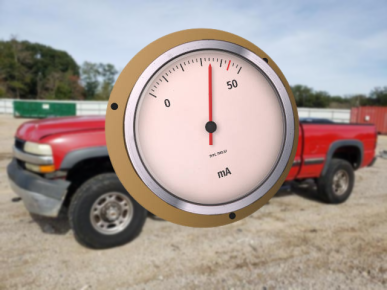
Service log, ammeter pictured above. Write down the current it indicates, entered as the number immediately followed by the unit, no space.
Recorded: 34mA
